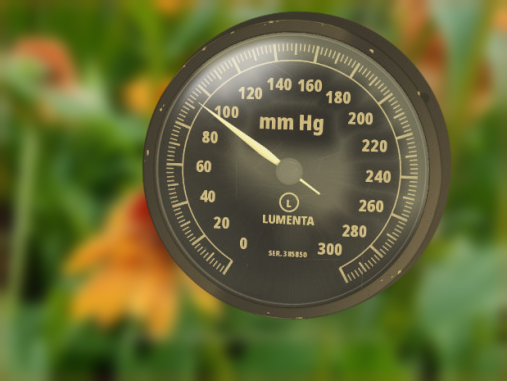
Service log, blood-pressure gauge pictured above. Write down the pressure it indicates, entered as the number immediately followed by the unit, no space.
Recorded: 94mmHg
